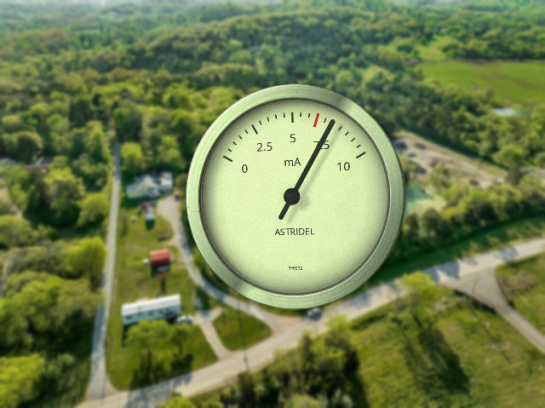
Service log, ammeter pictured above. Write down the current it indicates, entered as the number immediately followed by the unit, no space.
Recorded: 7.5mA
